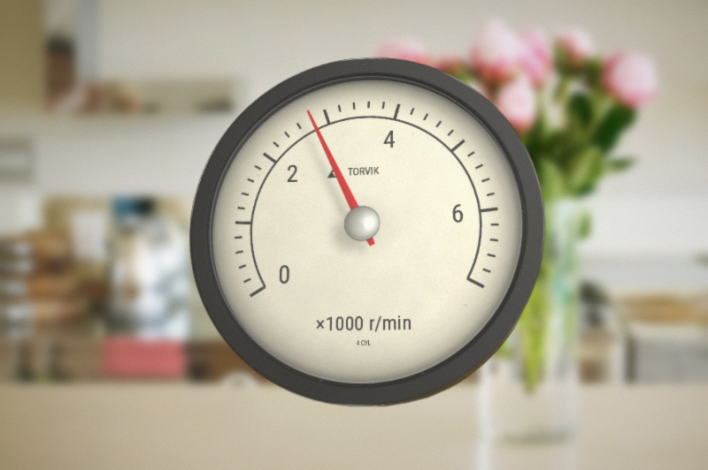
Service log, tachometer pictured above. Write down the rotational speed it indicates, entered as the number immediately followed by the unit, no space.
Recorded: 2800rpm
